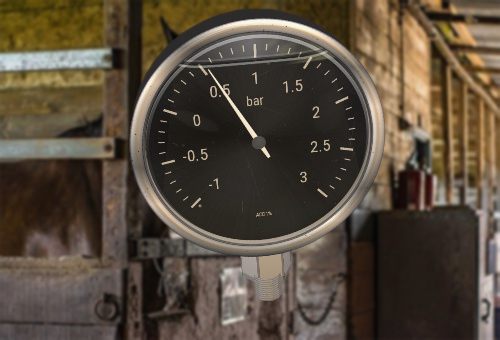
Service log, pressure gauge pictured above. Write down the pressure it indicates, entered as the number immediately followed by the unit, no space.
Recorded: 0.55bar
